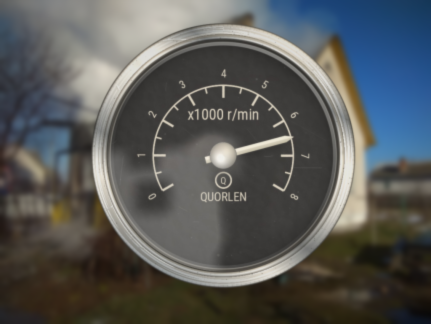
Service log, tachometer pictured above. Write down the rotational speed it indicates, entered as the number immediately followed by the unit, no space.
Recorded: 6500rpm
